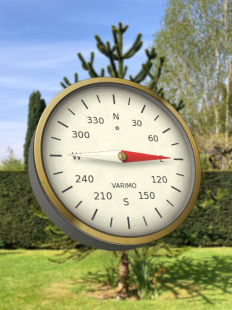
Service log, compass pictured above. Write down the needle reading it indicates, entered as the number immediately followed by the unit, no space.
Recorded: 90°
